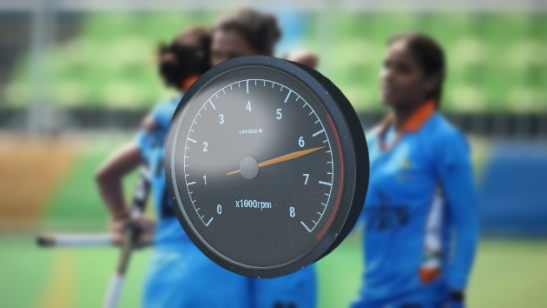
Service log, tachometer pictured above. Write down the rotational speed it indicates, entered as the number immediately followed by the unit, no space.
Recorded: 6300rpm
